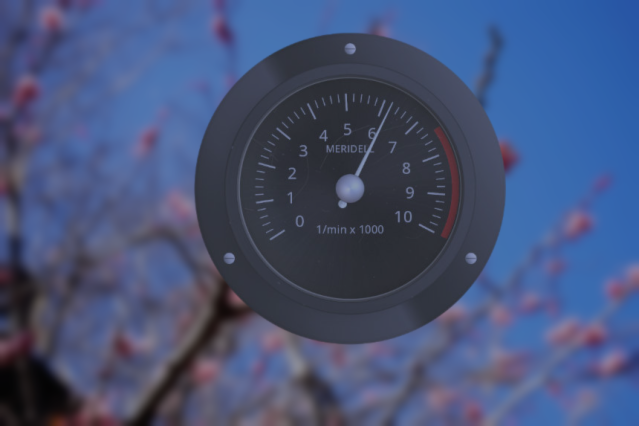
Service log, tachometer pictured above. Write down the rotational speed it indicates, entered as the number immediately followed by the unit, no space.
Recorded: 6200rpm
